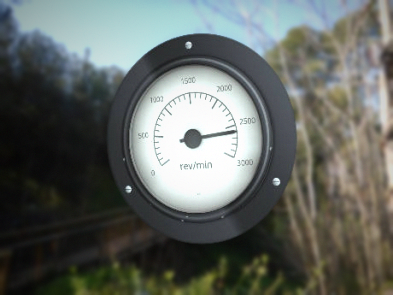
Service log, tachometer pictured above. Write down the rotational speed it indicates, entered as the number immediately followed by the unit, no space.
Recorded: 2600rpm
